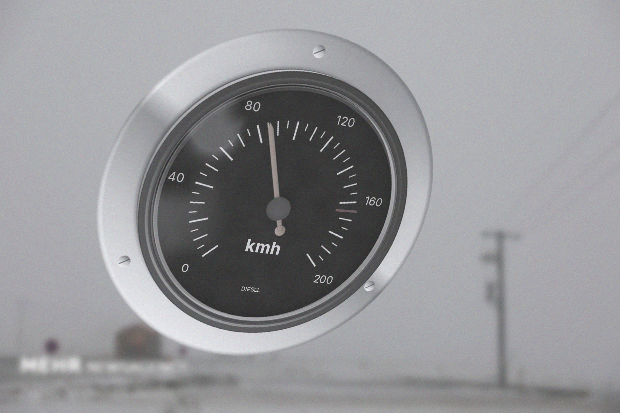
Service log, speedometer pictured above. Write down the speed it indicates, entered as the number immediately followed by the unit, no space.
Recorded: 85km/h
